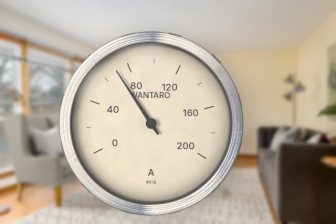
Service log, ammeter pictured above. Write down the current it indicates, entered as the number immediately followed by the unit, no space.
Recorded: 70A
